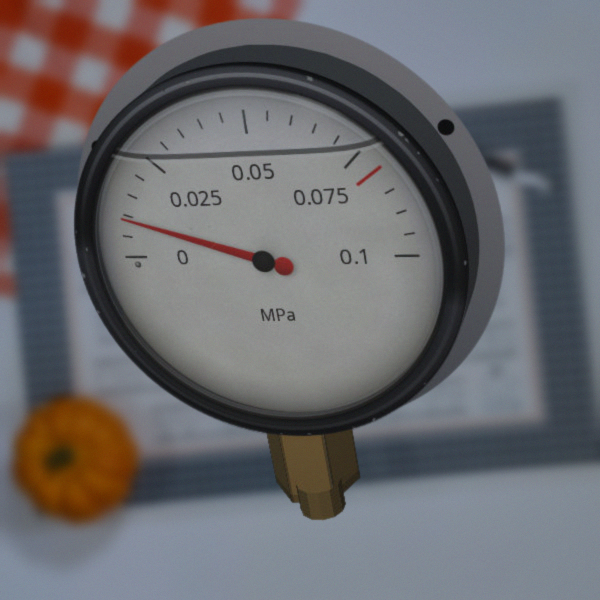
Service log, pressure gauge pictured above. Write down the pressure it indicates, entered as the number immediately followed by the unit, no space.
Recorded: 0.01MPa
